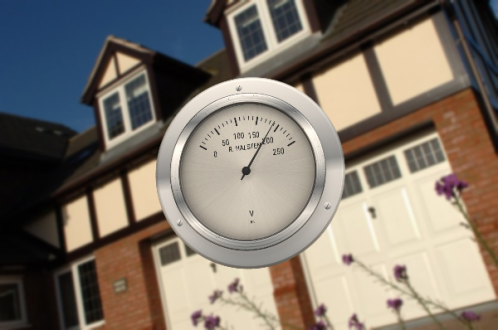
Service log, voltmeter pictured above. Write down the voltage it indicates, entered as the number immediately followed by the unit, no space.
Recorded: 190V
